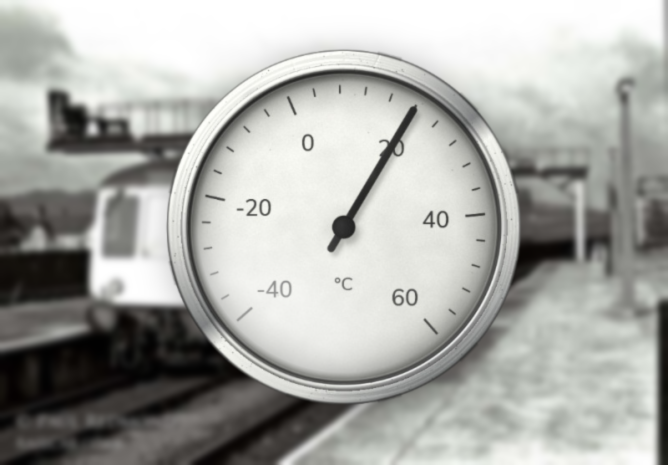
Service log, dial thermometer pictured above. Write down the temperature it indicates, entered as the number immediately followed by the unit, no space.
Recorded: 20°C
